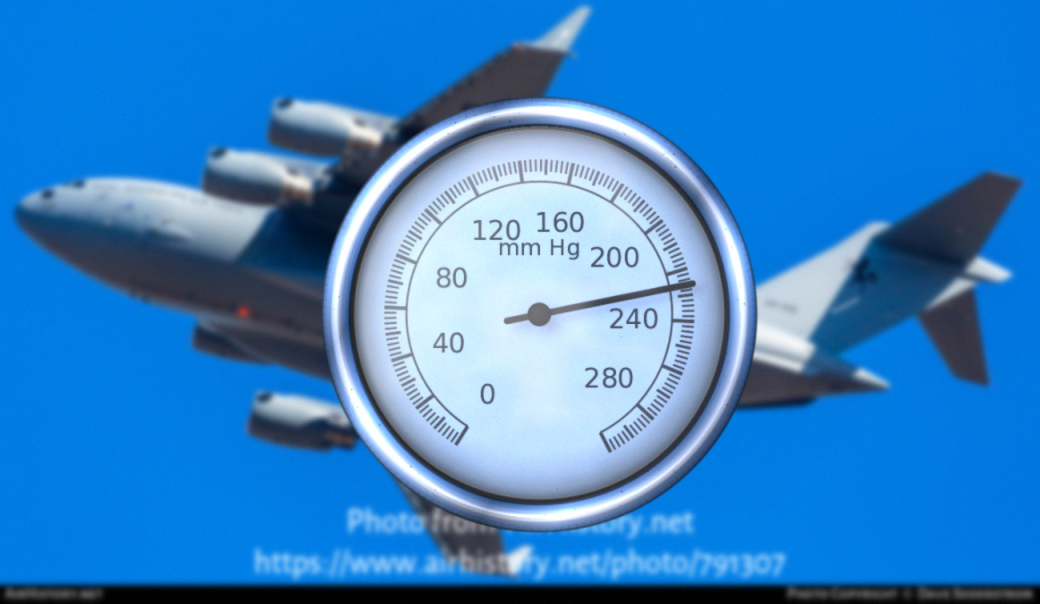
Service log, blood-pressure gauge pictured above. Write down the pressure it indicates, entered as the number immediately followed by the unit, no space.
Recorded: 226mmHg
